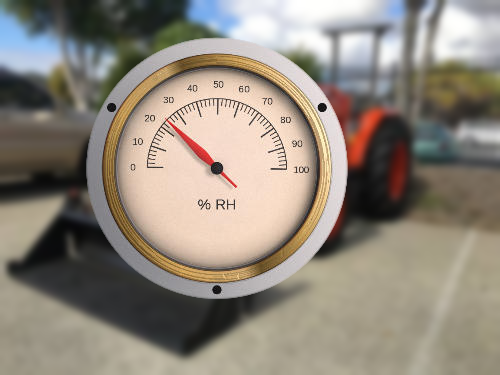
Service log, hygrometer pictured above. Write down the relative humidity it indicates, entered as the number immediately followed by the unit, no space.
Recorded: 24%
